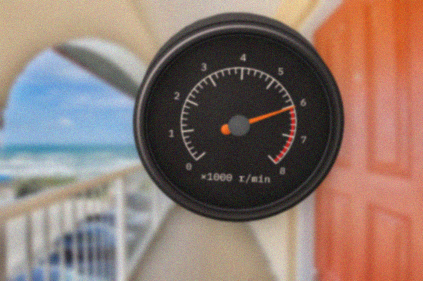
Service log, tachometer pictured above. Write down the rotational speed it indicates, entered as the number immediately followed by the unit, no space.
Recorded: 6000rpm
